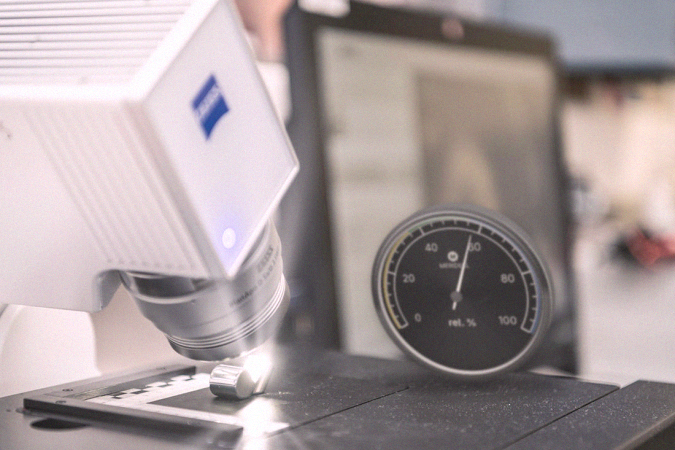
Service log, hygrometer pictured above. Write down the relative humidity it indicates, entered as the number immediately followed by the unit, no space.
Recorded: 58%
